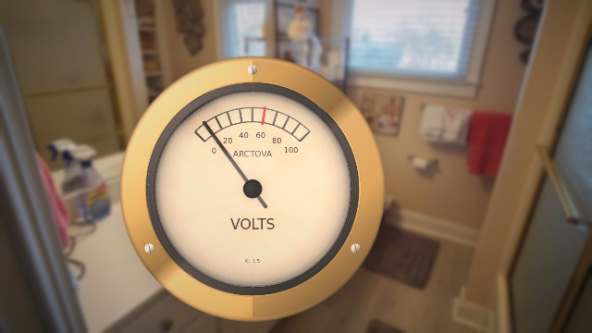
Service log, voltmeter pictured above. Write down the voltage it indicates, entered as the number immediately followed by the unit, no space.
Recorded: 10V
